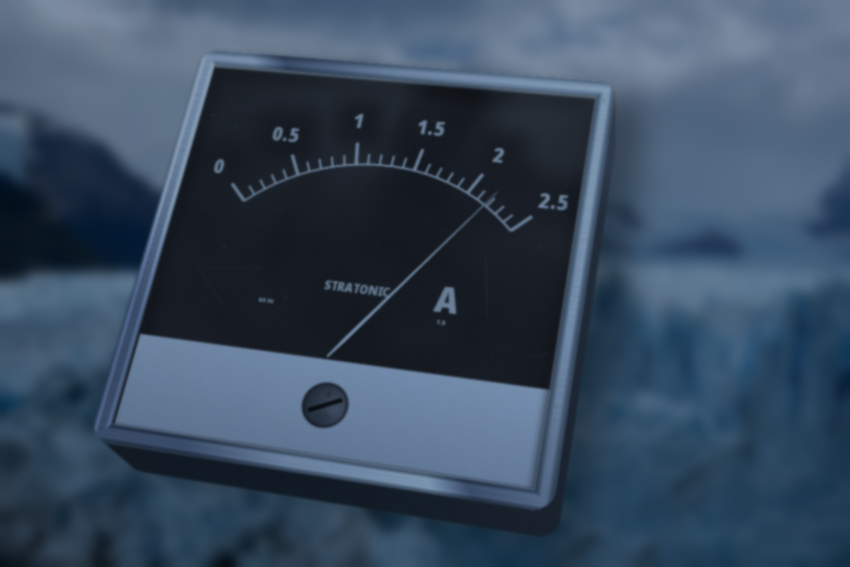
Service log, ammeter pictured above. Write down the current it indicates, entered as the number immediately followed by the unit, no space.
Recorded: 2.2A
